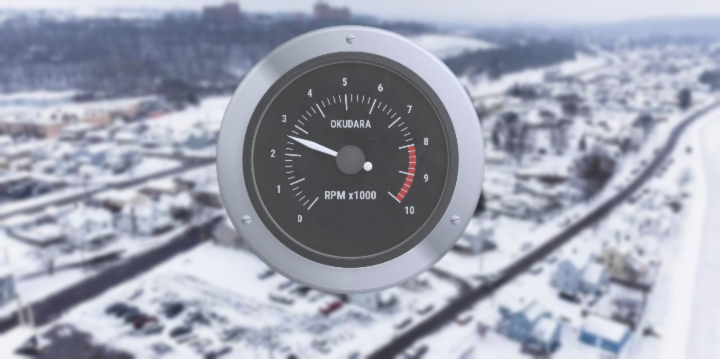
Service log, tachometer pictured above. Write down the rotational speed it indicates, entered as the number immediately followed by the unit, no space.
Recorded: 2600rpm
